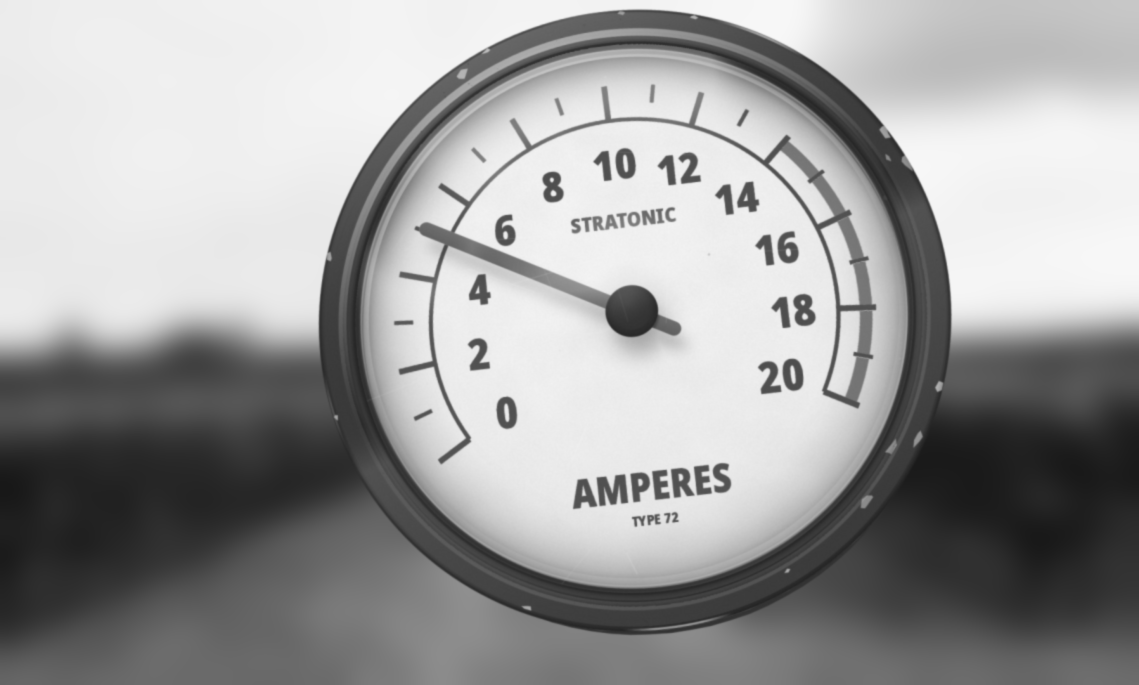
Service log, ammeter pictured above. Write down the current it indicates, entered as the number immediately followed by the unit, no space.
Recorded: 5A
